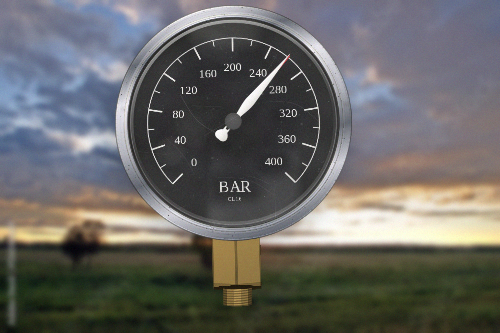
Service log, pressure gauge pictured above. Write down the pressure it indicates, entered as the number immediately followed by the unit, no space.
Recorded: 260bar
